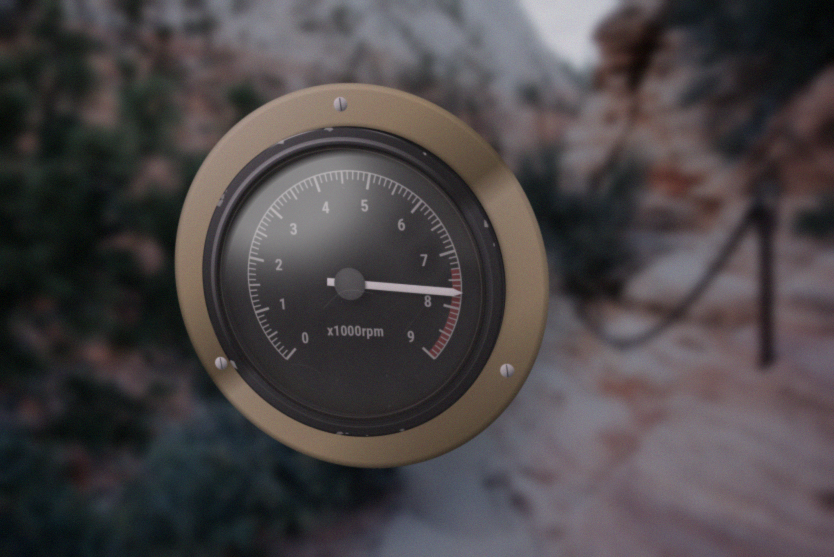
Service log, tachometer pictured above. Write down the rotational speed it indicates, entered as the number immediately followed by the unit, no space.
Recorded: 7700rpm
